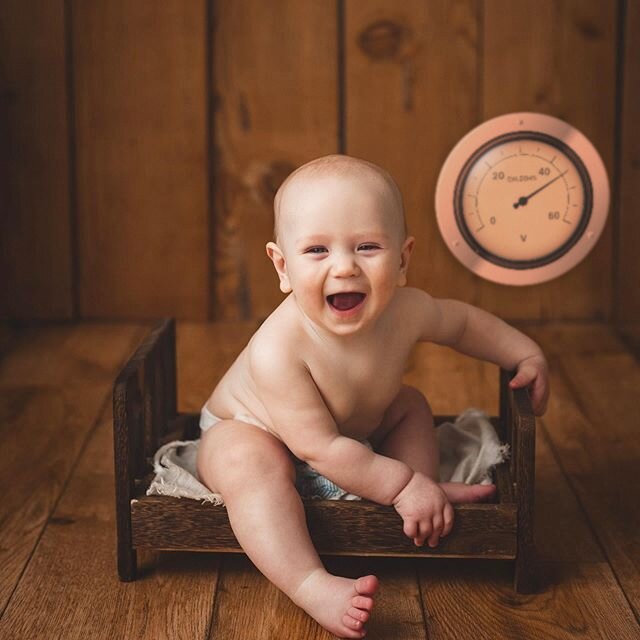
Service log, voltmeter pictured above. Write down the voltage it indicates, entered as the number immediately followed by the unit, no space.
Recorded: 45V
